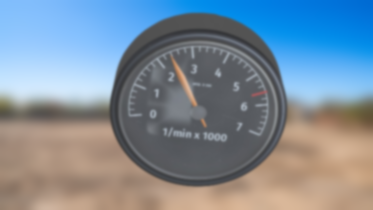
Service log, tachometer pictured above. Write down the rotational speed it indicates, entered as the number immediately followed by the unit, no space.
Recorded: 2400rpm
